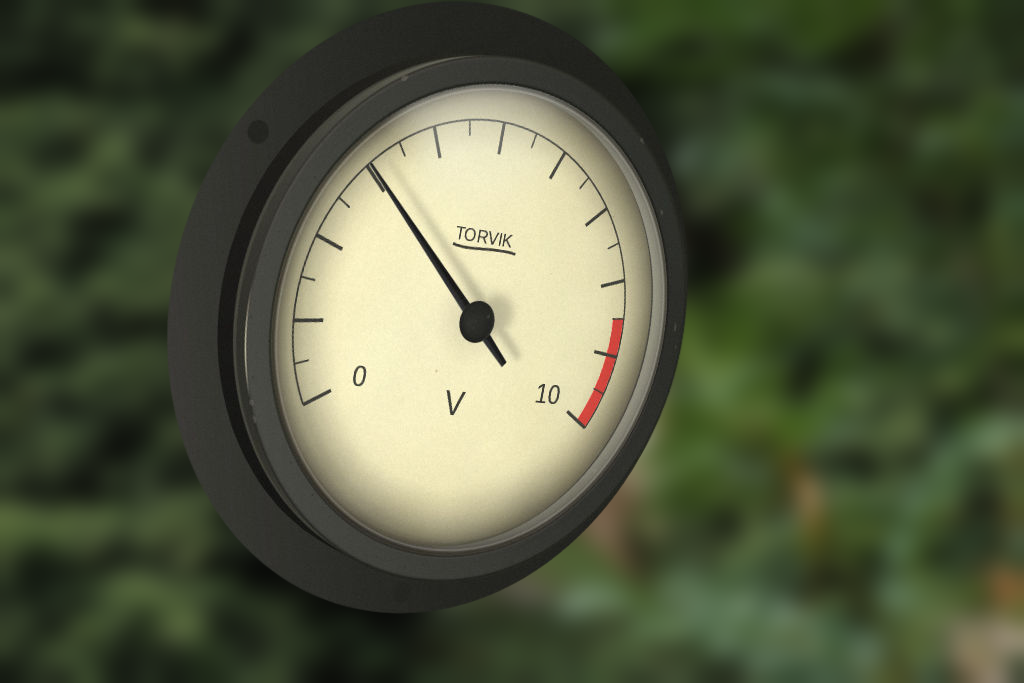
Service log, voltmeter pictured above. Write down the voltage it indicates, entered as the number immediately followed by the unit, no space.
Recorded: 3V
